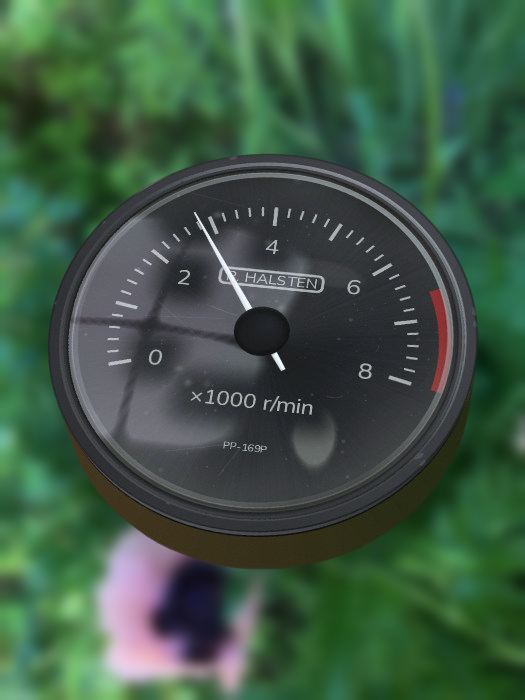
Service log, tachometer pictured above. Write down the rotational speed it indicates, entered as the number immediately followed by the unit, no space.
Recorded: 2800rpm
